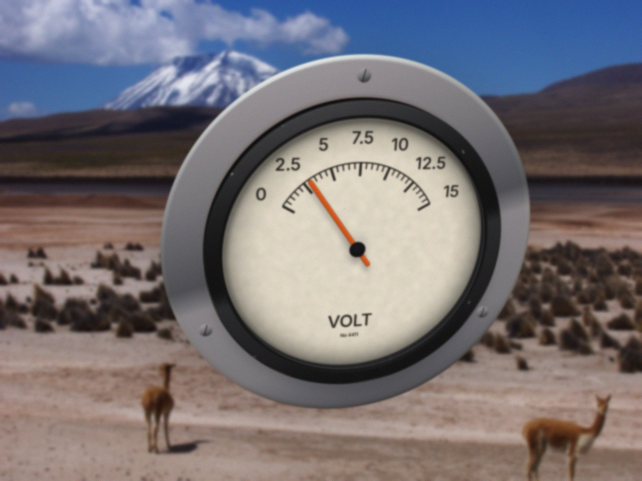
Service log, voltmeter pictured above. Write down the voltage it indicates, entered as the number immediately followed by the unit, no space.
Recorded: 3V
